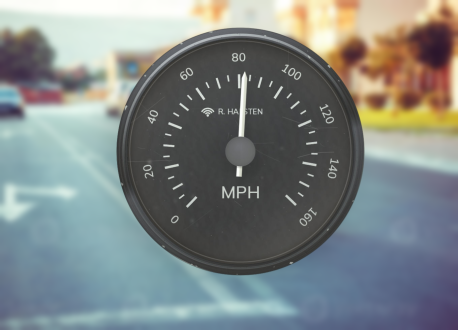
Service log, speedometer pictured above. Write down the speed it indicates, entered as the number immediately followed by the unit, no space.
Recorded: 82.5mph
